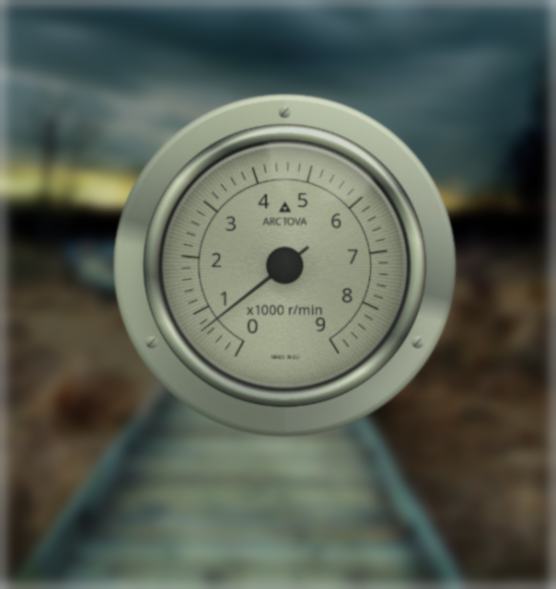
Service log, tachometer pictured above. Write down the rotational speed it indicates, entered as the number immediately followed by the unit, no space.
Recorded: 700rpm
